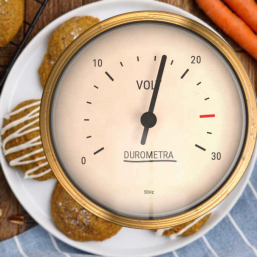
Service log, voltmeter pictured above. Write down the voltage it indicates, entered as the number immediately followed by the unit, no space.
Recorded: 17V
